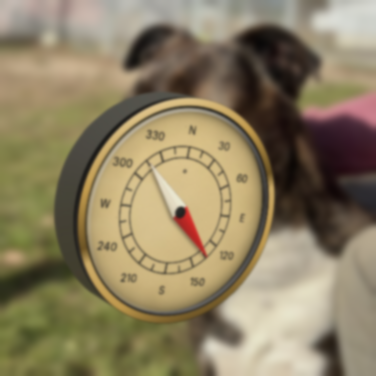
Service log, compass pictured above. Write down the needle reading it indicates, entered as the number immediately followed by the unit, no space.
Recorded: 135°
